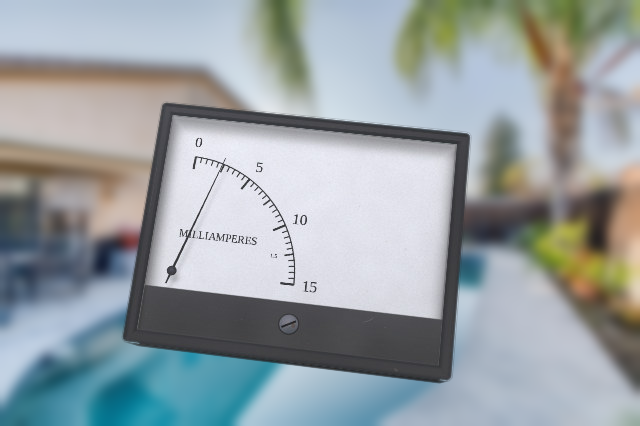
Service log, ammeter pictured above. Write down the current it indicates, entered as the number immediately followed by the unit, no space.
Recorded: 2.5mA
